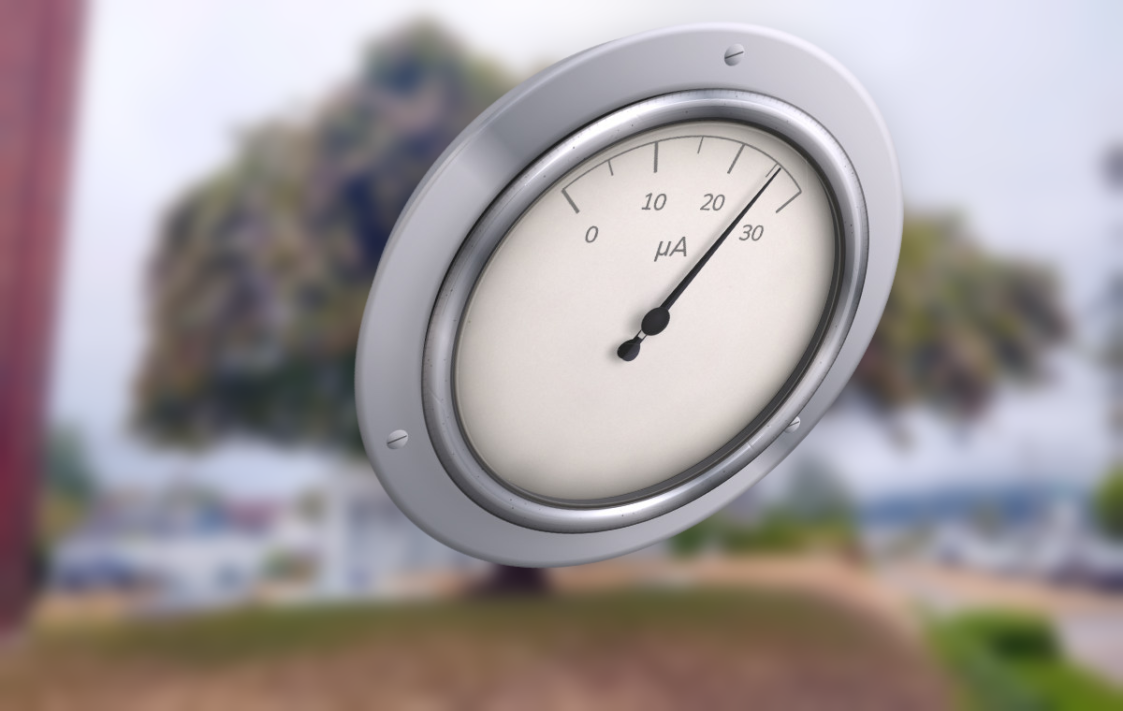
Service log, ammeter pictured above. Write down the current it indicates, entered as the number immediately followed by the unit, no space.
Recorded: 25µA
